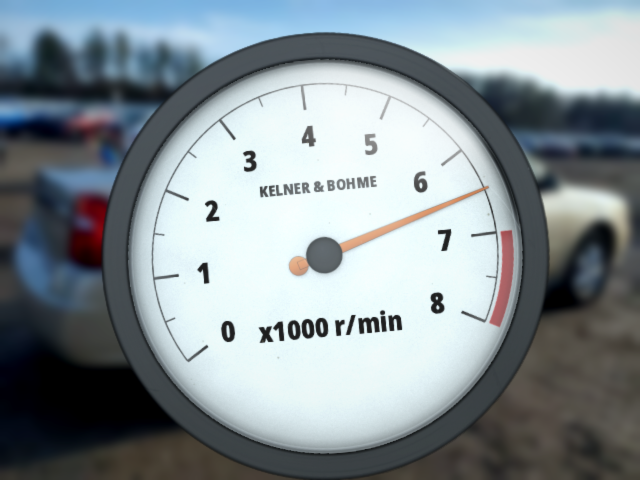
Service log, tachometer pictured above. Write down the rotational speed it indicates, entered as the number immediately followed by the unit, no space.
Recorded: 6500rpm
